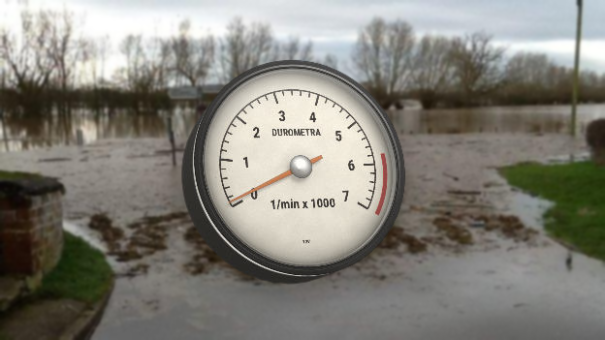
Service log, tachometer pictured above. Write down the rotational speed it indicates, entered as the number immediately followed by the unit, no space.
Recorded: 100rpm
